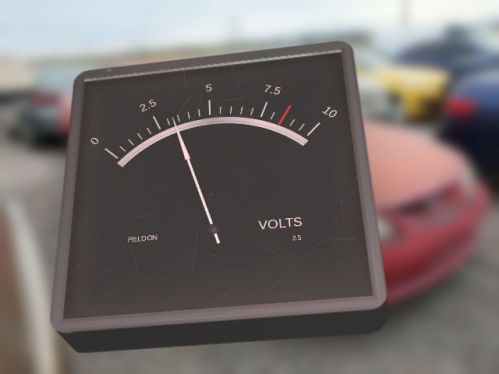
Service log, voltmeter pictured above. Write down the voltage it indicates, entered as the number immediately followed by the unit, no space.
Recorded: 3.25V
